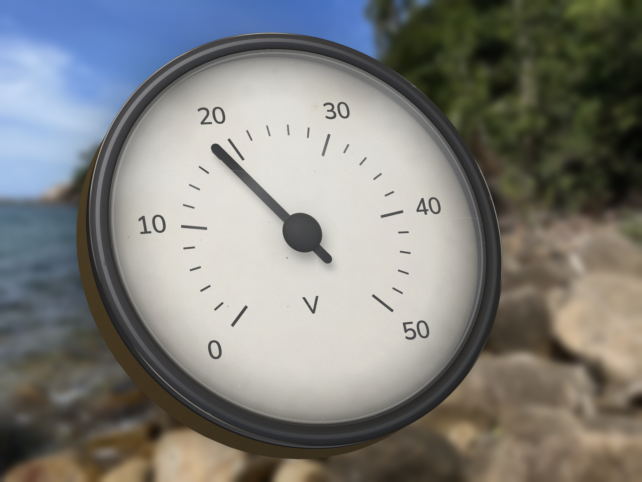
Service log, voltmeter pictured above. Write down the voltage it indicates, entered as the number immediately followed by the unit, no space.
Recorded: 18V
